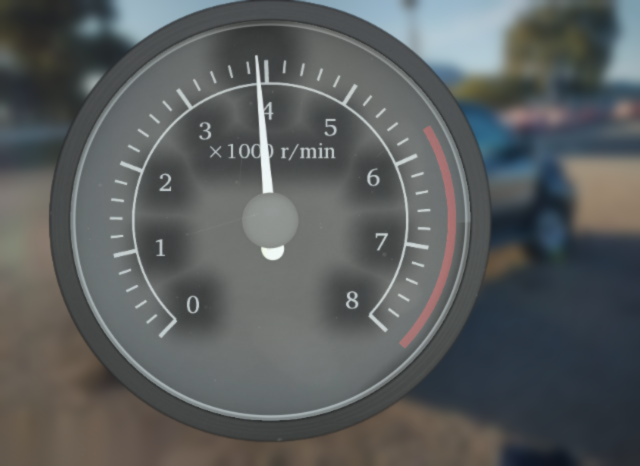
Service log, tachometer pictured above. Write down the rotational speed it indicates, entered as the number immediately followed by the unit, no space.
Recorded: 3900rpm
